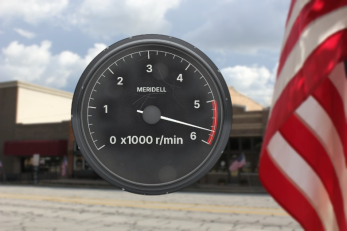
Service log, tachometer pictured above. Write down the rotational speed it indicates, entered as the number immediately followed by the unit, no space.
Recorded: 5700rpm
